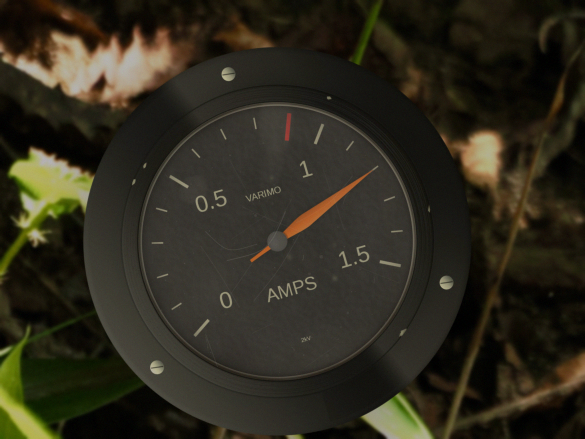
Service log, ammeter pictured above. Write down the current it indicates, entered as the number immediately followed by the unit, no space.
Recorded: 1.2A
